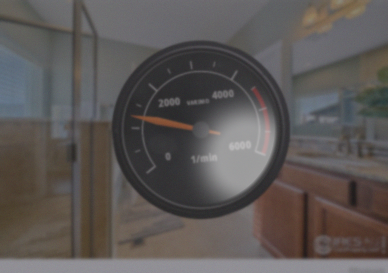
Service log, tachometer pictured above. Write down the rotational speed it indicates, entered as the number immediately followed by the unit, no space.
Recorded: 1250rpm
